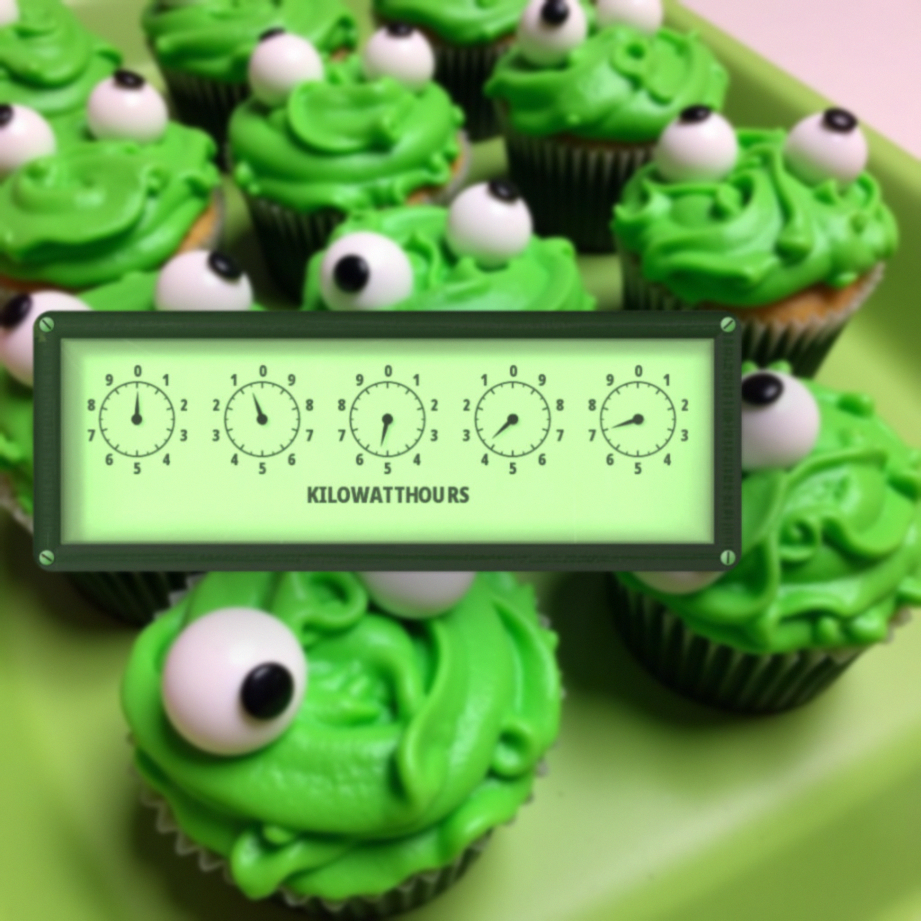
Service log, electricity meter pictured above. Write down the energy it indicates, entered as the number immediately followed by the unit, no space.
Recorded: 537kWh
